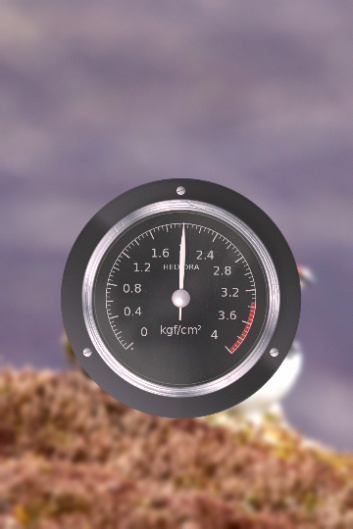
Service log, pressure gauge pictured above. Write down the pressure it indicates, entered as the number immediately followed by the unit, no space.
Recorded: 2kg/cm²
